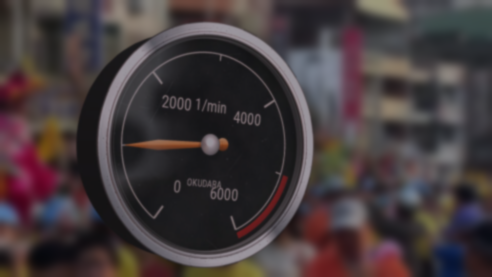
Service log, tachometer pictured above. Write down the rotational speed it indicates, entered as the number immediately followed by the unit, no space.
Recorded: 1000rpm
